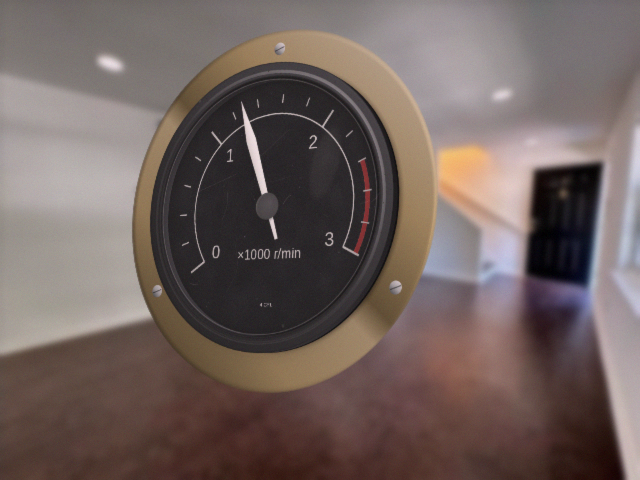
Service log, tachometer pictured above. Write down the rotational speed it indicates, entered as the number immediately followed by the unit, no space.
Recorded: 1300rpm
